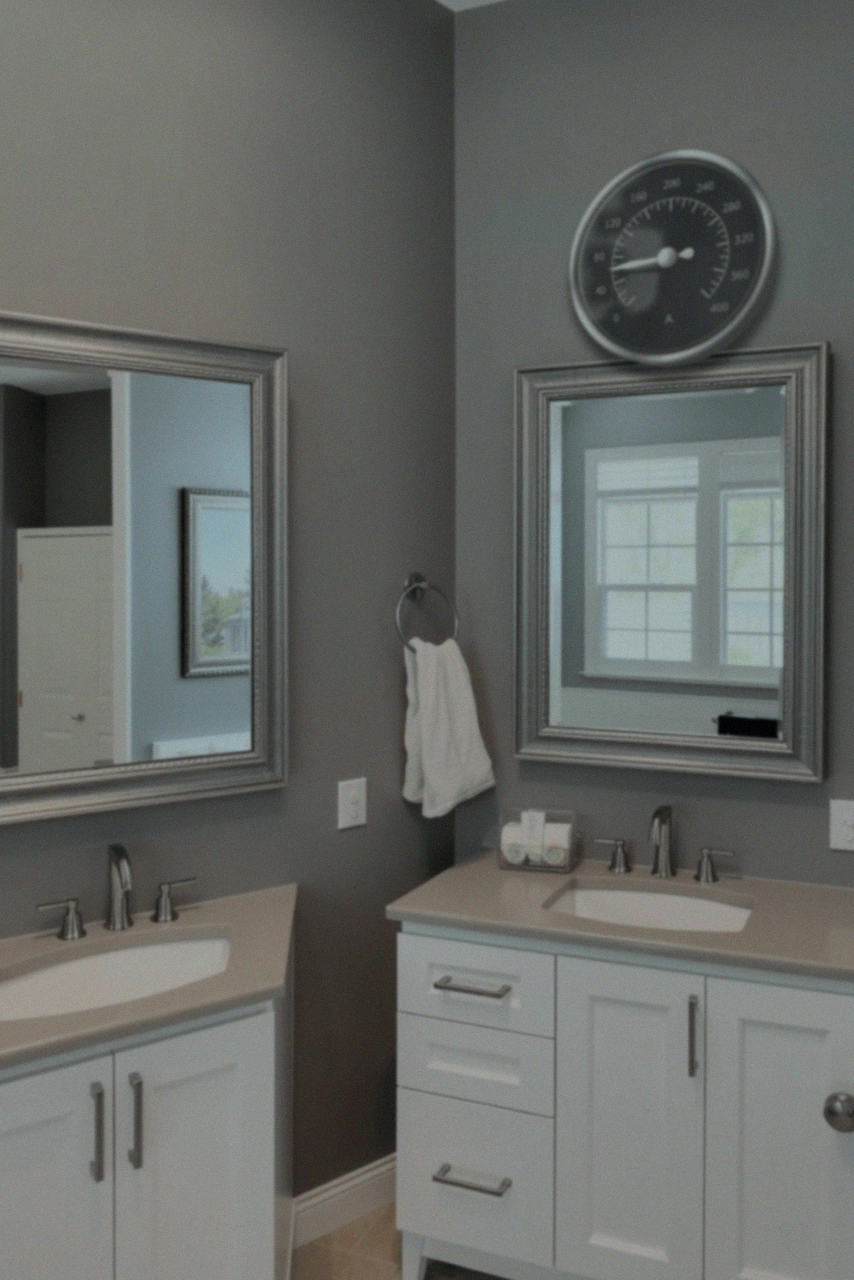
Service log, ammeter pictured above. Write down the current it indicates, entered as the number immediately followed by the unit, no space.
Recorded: 60A
